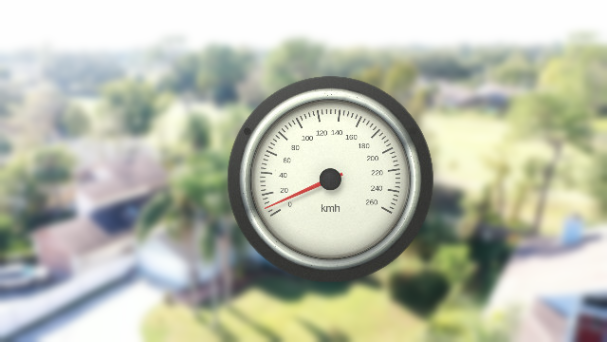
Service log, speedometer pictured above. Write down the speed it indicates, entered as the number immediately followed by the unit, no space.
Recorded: 8km/h
